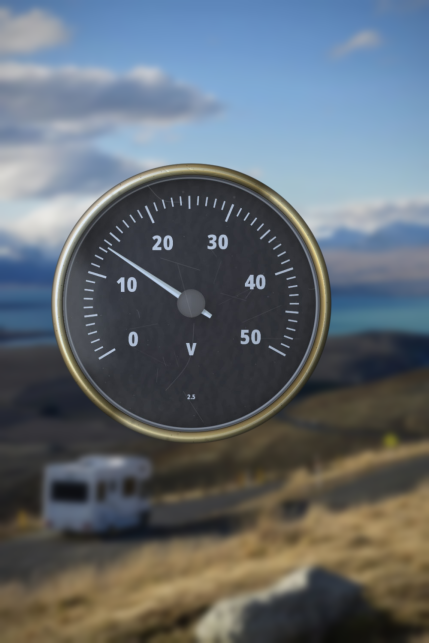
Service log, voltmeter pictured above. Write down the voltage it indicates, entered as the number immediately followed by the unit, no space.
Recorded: 13.5V
